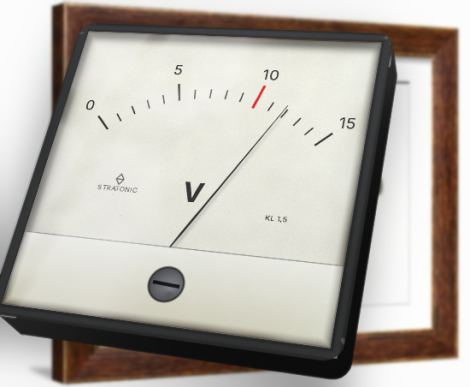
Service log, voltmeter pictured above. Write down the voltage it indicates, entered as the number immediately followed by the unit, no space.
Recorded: 12V
